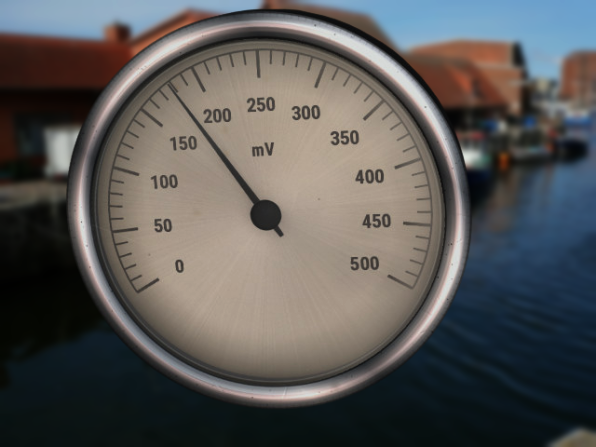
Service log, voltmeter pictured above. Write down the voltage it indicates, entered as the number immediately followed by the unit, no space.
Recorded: 180mV
